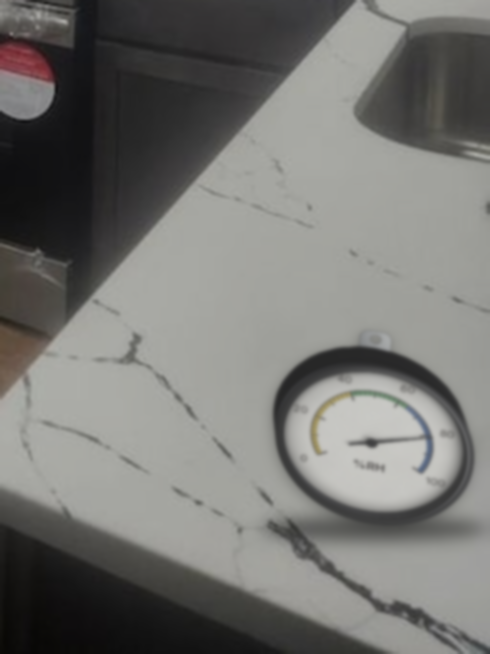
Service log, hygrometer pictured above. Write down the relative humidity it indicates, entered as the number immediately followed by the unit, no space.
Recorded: 80%
